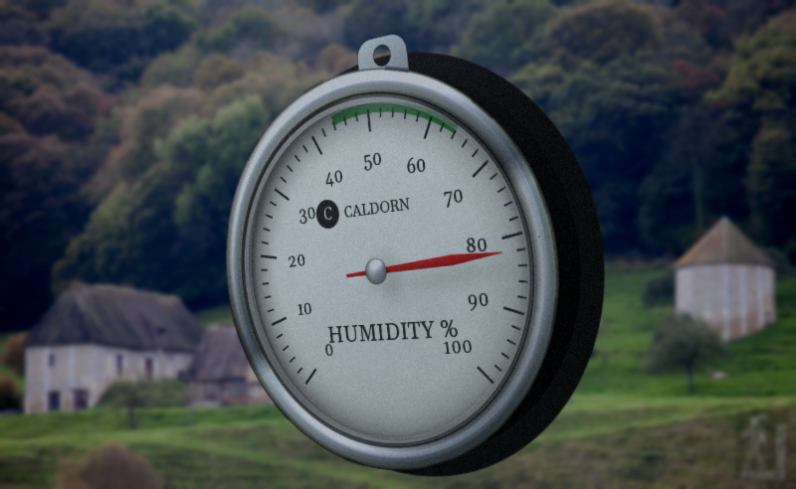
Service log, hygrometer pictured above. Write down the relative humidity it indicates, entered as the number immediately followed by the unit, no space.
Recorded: 82%
